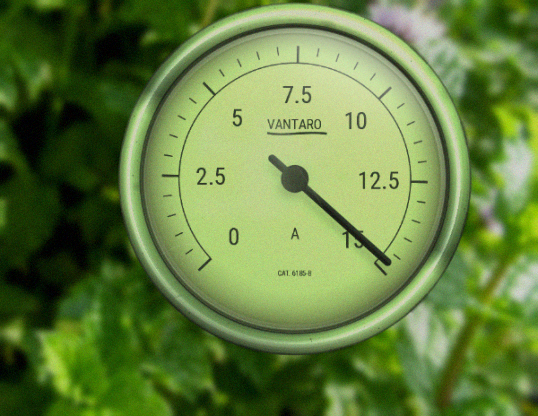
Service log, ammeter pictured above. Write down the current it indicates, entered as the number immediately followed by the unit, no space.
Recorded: 14.75A
